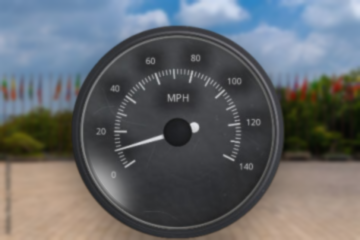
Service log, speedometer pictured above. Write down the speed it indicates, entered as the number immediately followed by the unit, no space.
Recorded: 10mph
